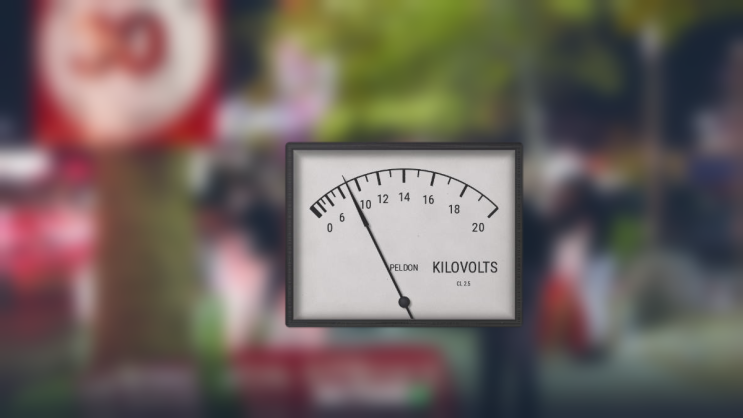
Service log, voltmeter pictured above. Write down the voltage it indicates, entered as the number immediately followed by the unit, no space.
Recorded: 9kV
